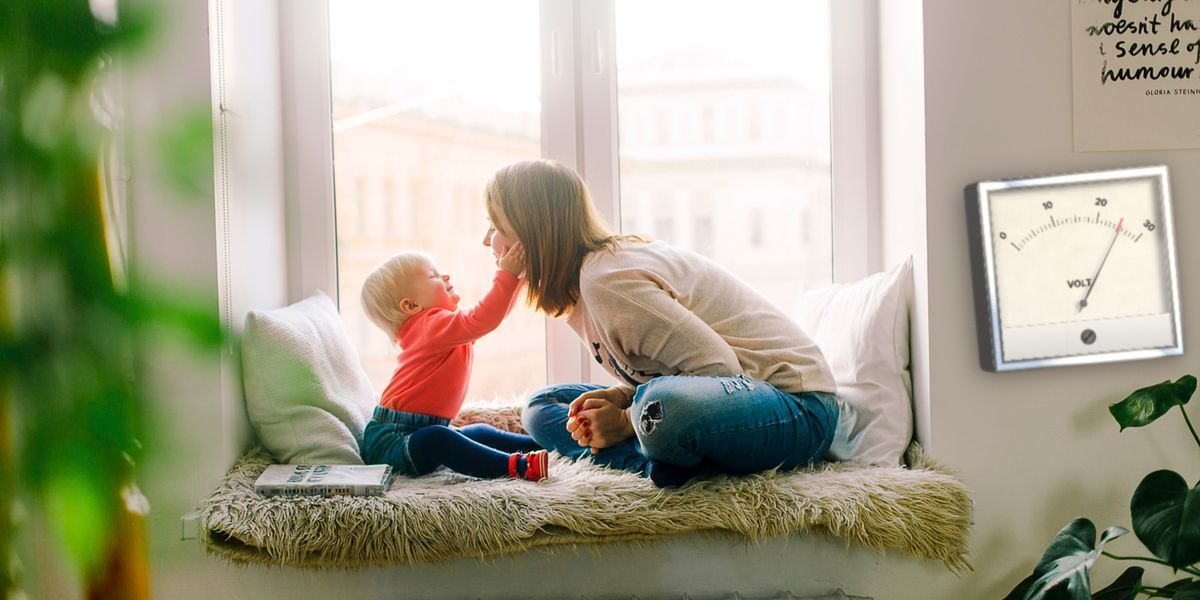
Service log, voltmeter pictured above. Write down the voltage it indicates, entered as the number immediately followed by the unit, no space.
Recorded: 25V
